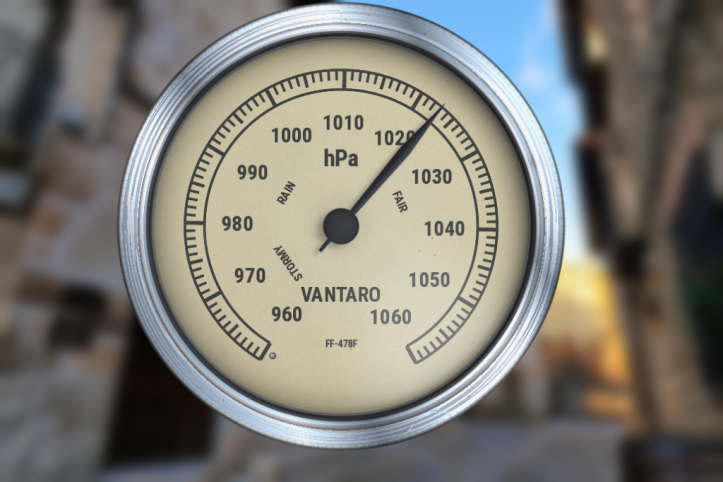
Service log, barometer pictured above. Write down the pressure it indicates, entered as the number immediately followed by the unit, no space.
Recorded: 1023hPa
